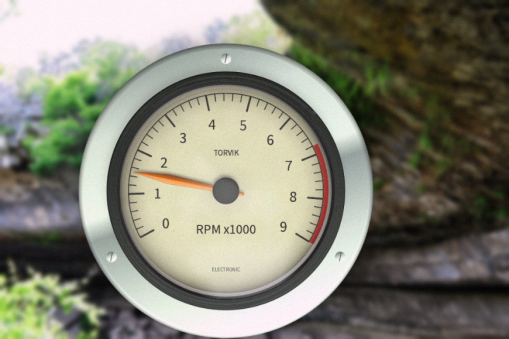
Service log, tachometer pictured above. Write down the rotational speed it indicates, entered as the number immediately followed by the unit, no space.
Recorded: 1500rpm
